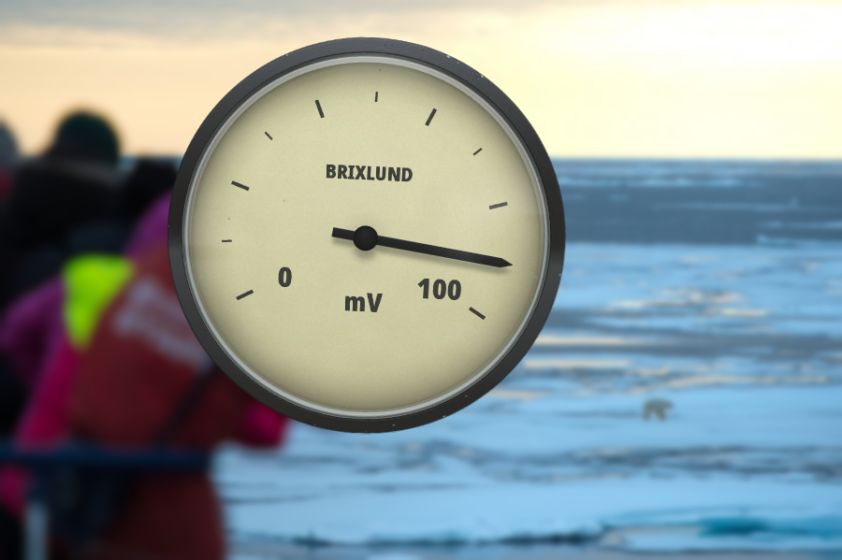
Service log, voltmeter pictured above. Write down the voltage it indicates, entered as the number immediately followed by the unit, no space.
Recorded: 90mV
